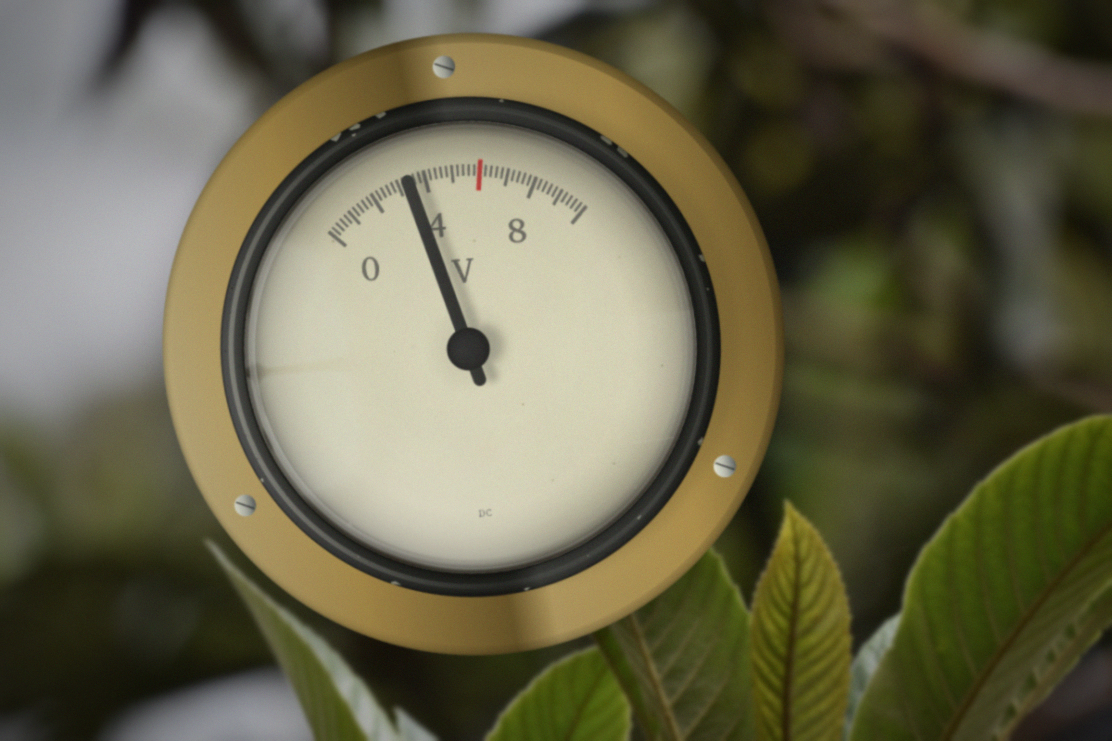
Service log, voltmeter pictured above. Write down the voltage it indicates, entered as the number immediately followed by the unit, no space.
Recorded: 3.4V
